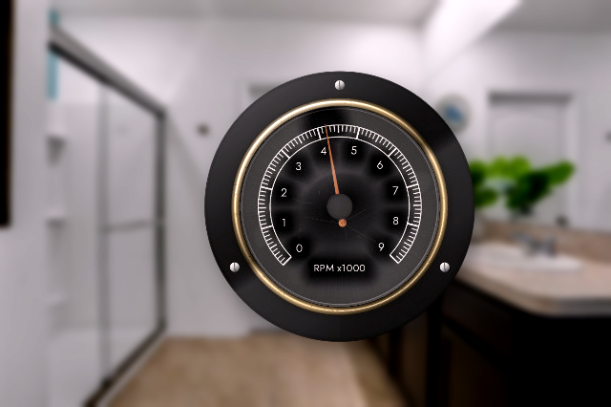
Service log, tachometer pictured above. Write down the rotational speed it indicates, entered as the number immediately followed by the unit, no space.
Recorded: 4200rpm
